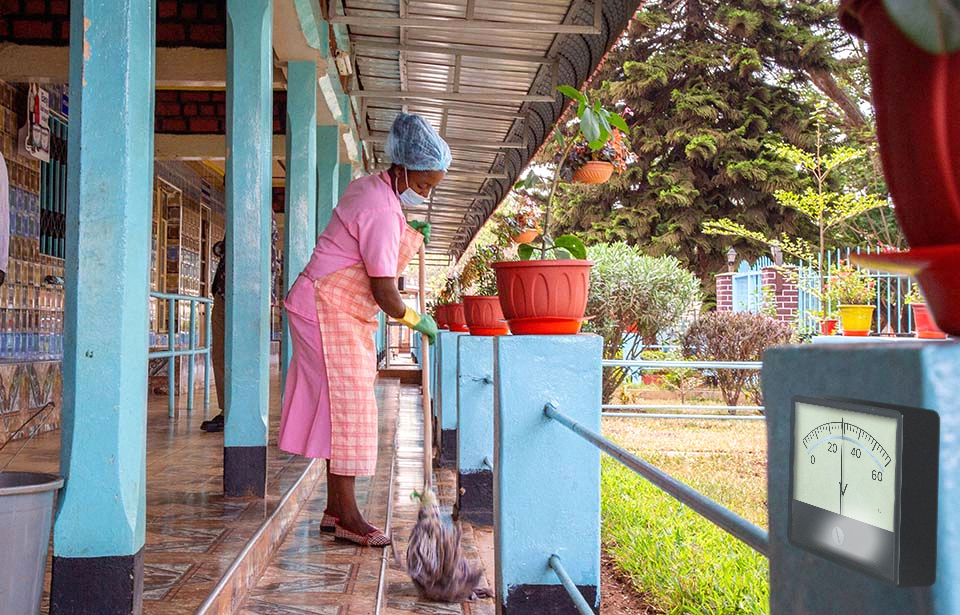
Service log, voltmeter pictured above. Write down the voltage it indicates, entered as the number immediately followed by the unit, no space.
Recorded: 30V
